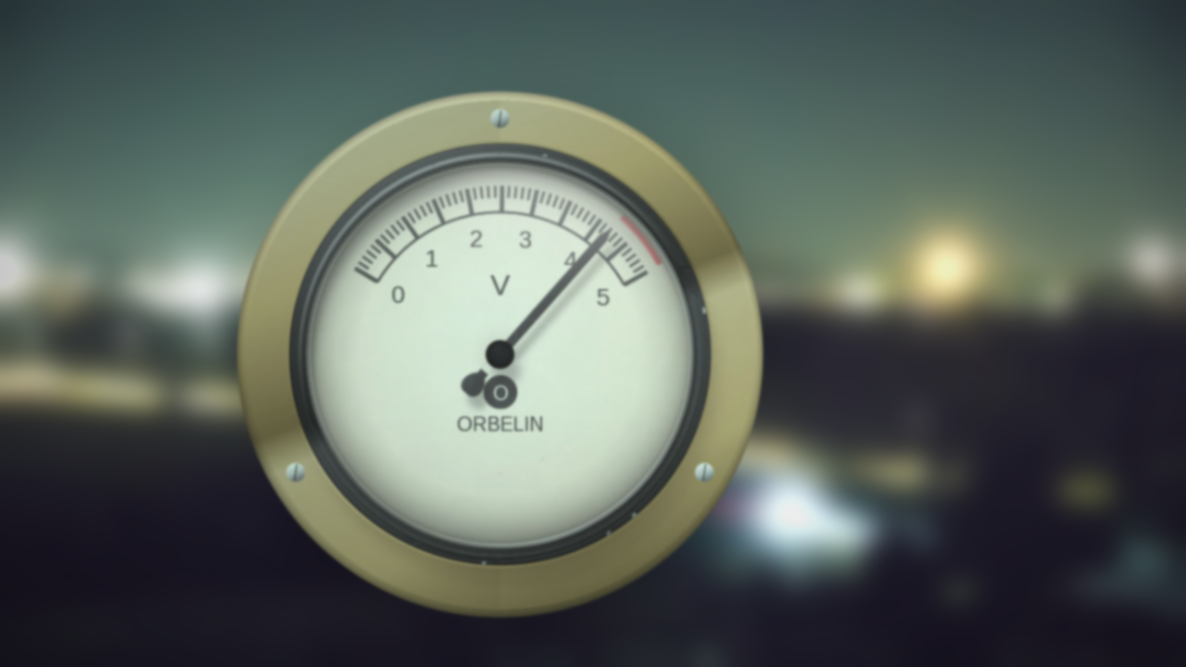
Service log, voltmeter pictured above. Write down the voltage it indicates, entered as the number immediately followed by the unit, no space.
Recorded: 4.2V
